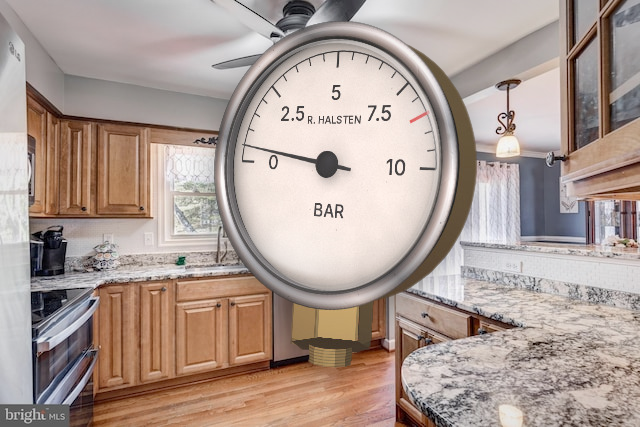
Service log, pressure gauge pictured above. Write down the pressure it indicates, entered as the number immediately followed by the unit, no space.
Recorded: 0.5bar
